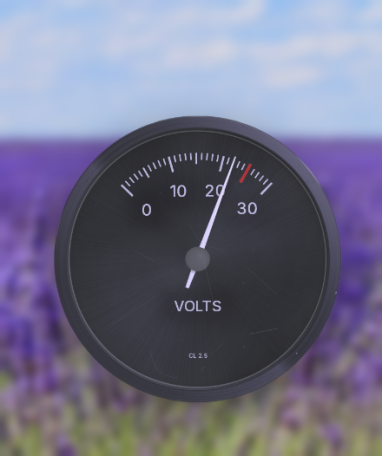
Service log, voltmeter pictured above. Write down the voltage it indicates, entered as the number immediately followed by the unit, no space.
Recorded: 22V
